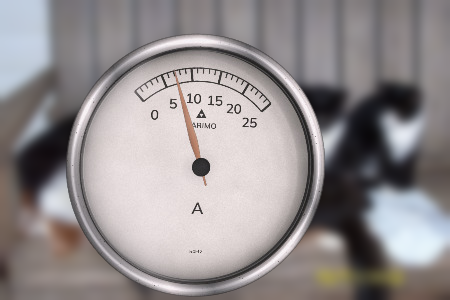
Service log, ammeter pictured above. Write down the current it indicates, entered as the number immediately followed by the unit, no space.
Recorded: 7A
